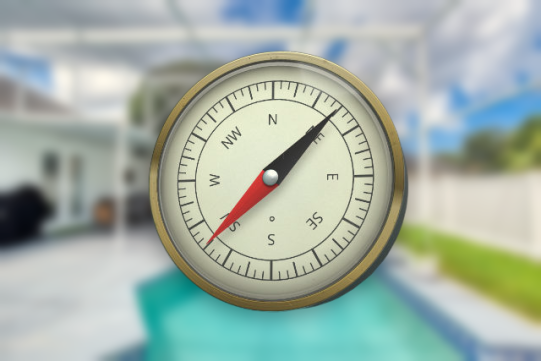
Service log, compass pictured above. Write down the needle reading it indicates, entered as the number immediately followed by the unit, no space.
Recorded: 225°
